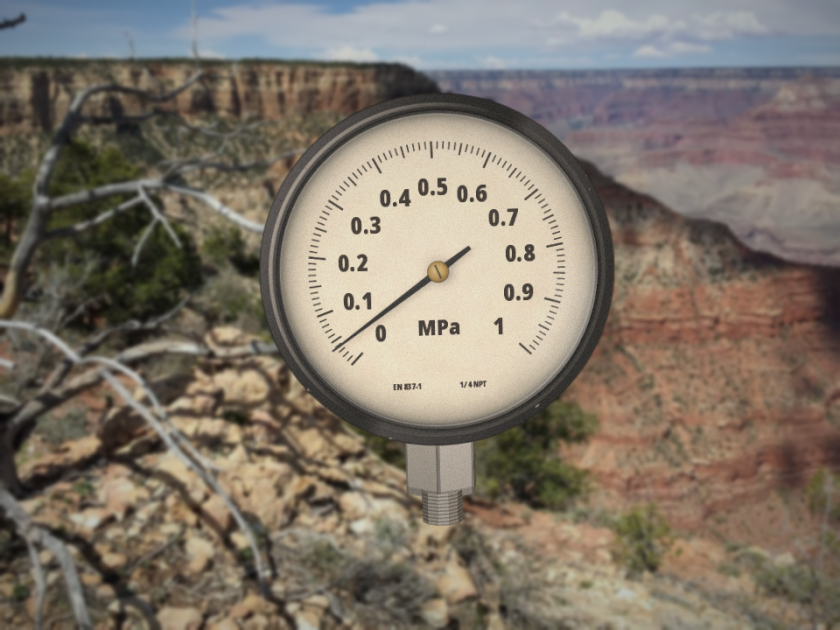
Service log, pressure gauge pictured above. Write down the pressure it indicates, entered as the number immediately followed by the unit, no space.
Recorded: 0.04MPa
